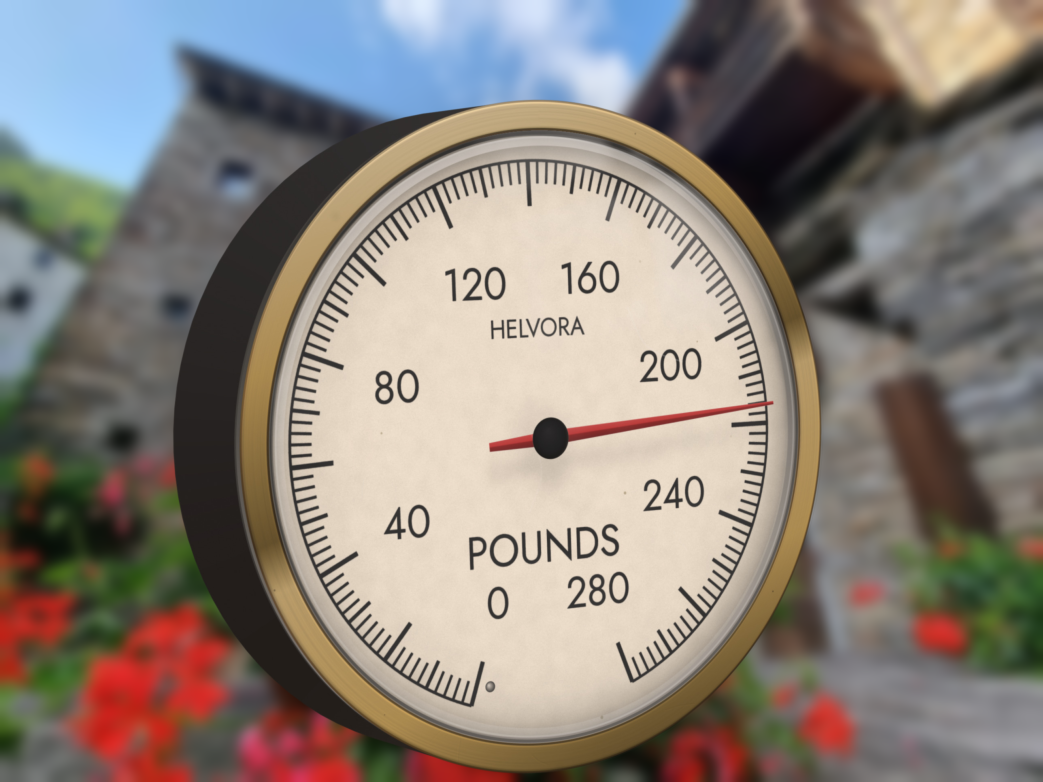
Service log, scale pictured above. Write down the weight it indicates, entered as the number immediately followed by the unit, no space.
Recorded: 216lb
